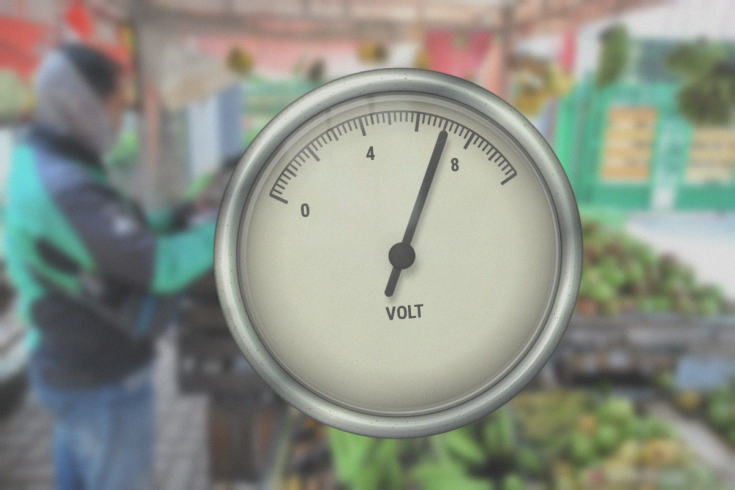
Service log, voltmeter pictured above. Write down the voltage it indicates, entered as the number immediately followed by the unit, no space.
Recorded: 7V
